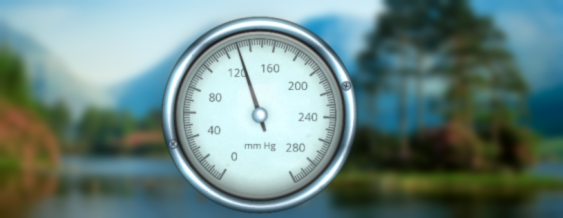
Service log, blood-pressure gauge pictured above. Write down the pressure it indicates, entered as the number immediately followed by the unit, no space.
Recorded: 130mmHg
